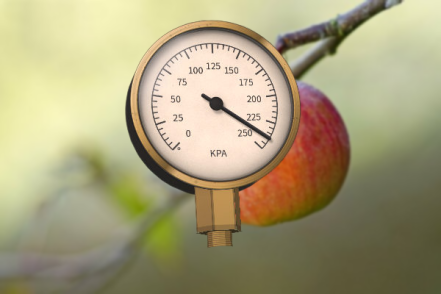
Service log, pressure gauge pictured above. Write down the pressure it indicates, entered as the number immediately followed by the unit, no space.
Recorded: 240kPa
